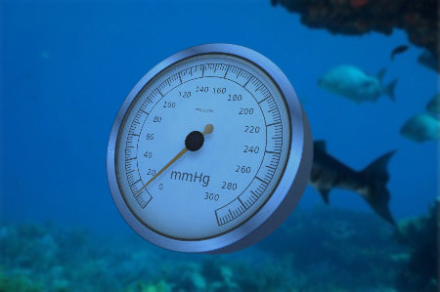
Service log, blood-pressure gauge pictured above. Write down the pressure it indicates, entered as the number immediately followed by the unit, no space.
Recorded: 10mmHg
